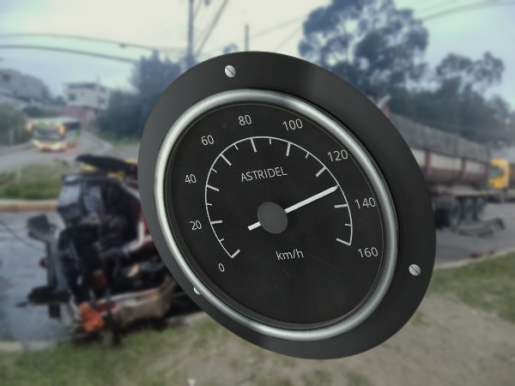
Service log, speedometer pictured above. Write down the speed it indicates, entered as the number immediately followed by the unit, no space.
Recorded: 130km/h
